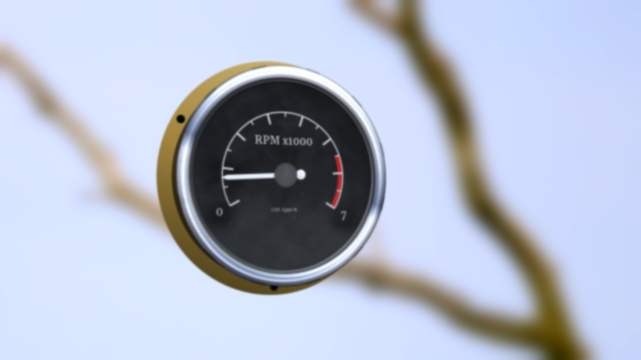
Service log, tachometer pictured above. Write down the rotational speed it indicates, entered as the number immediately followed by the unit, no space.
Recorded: 750rpm
